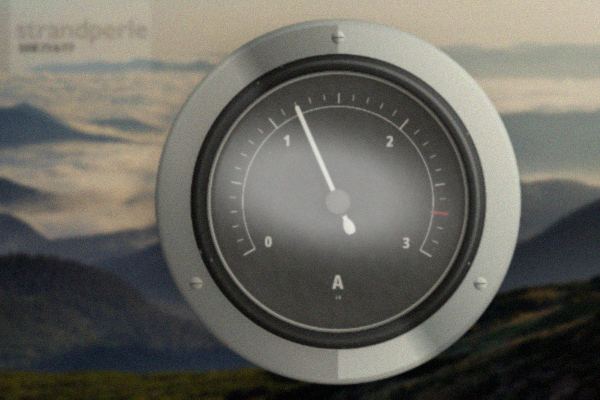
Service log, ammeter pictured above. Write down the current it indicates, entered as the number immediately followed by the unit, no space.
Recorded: 1.2A
